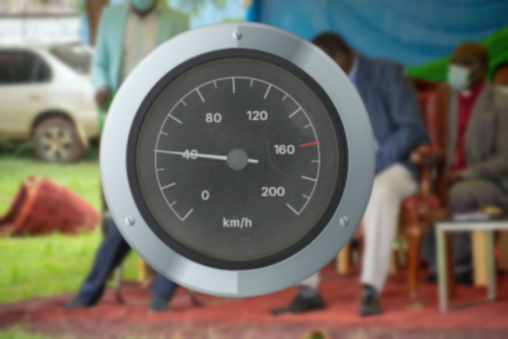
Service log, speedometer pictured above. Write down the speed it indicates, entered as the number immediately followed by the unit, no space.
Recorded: 40km/h
